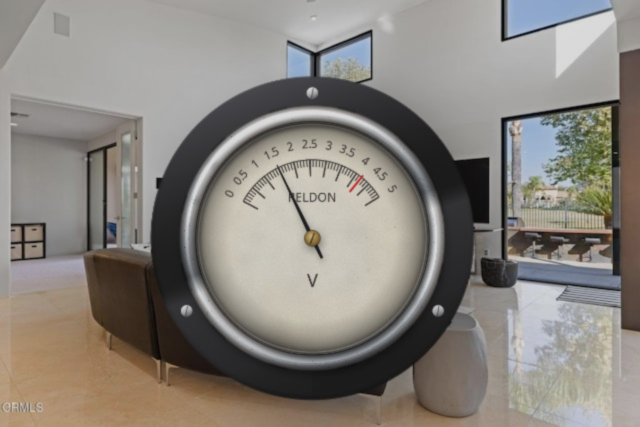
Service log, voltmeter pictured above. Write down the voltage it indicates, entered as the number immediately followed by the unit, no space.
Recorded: 1.5V
